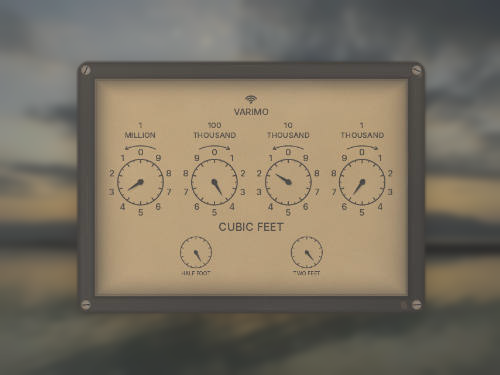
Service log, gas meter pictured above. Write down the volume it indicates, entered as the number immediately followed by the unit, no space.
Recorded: 341600ft³
